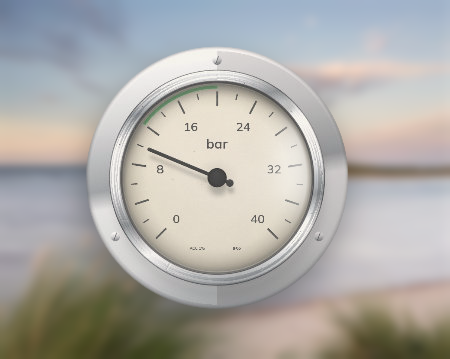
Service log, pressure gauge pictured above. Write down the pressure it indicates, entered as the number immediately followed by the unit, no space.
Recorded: 10bar
